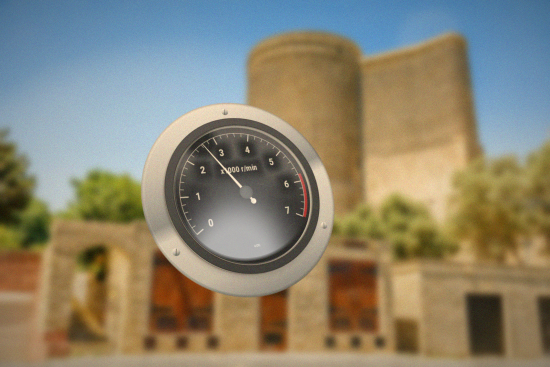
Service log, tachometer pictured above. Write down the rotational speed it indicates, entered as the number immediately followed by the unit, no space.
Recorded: 2600rpm
